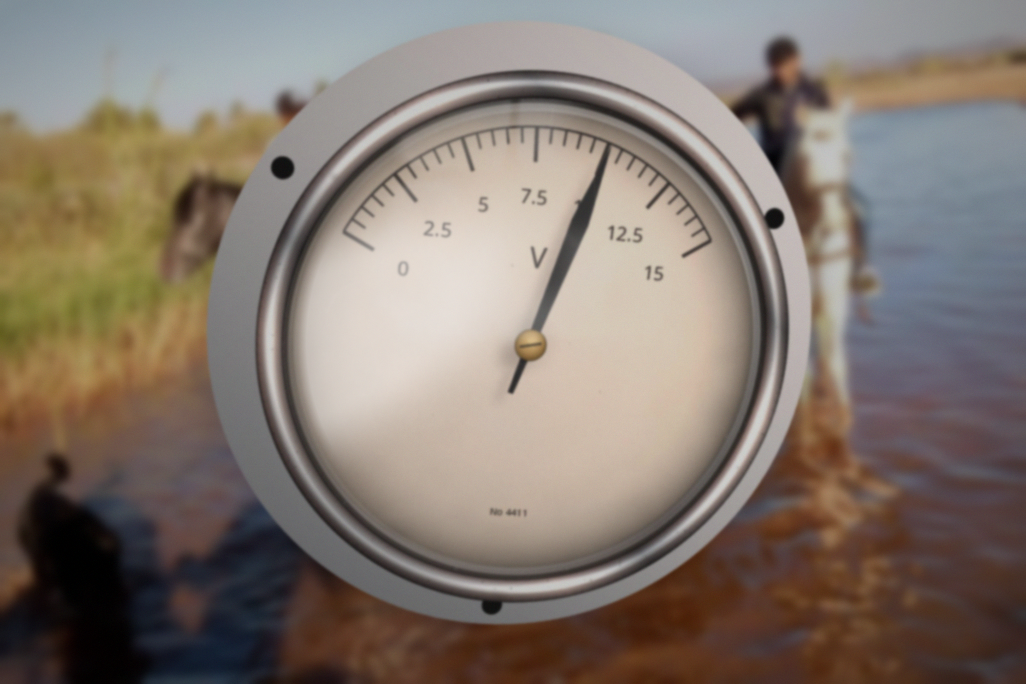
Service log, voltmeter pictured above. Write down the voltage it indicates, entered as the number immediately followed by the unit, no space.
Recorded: 10V
